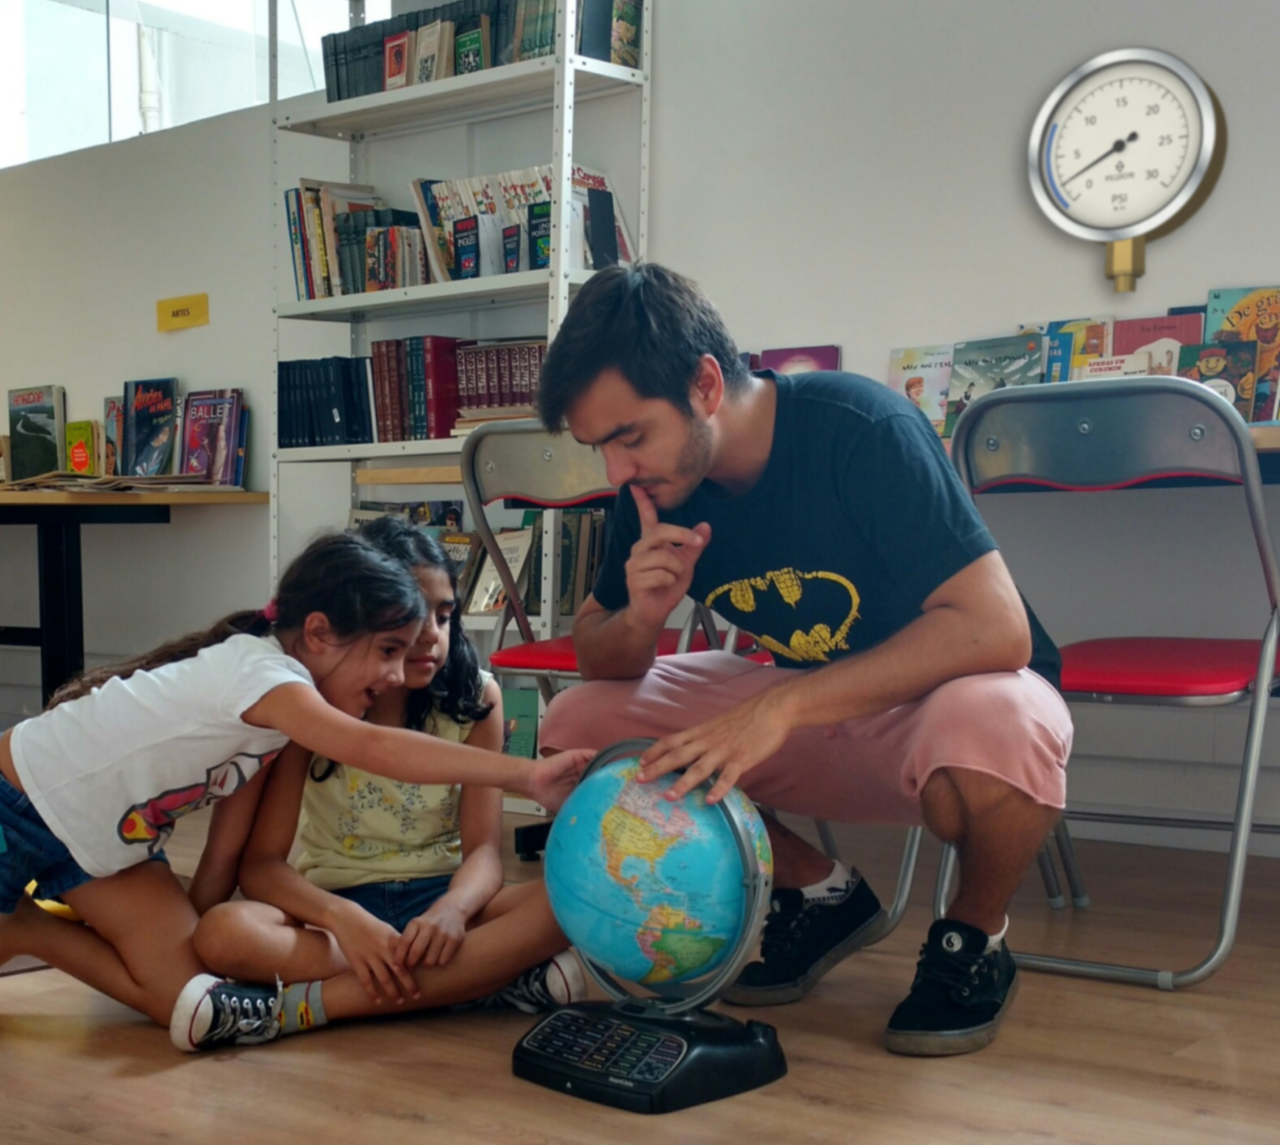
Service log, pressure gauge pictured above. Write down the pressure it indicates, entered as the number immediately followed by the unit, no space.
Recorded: 2psi
